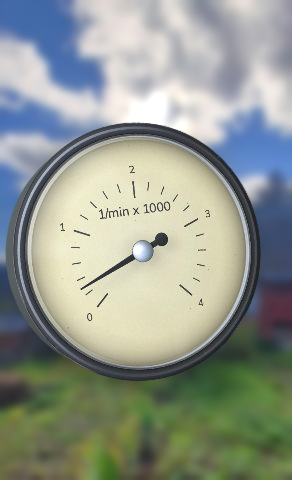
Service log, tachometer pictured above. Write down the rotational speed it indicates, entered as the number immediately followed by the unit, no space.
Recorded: 300rpm
